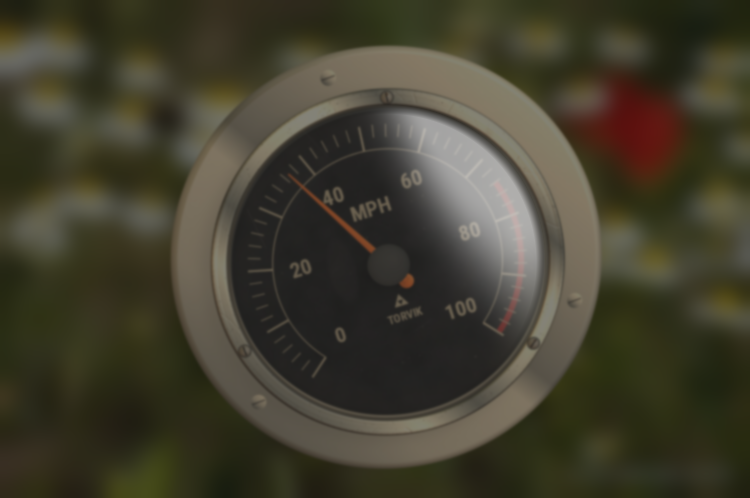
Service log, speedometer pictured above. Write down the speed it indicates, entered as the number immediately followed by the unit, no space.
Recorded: 37mph
